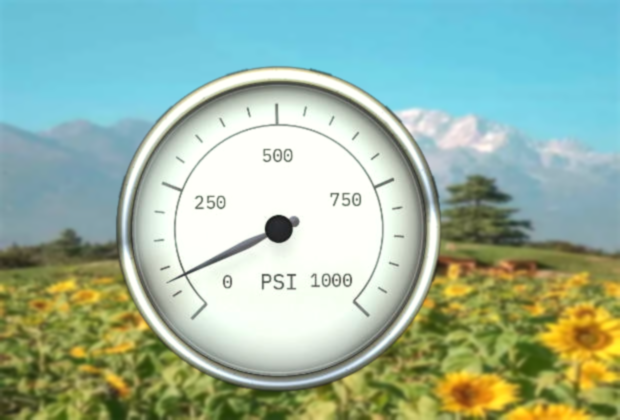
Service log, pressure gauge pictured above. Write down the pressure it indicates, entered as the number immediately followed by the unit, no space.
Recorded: 75psi
